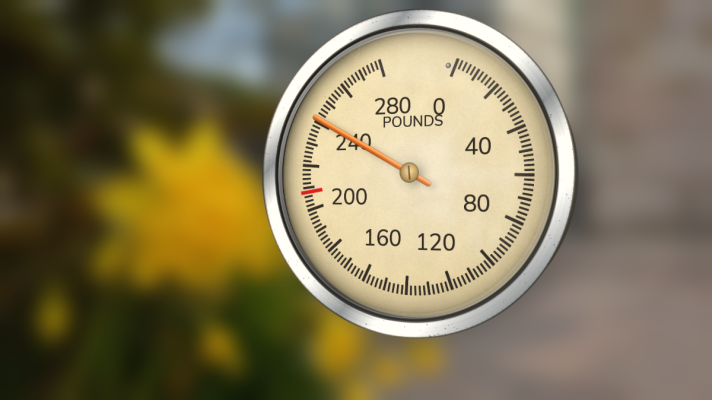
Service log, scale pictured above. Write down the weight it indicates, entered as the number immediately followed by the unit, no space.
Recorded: 242lb
